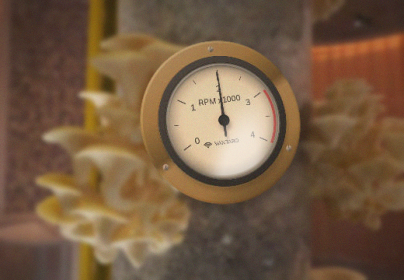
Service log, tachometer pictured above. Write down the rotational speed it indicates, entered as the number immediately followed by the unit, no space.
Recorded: 2000rpm
